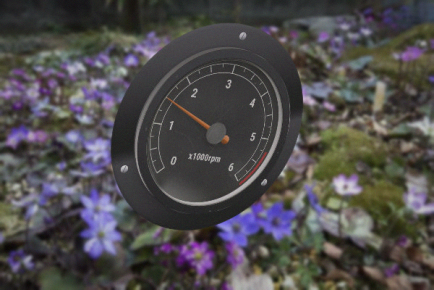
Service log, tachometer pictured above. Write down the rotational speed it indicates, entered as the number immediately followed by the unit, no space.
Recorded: 1500rpm
